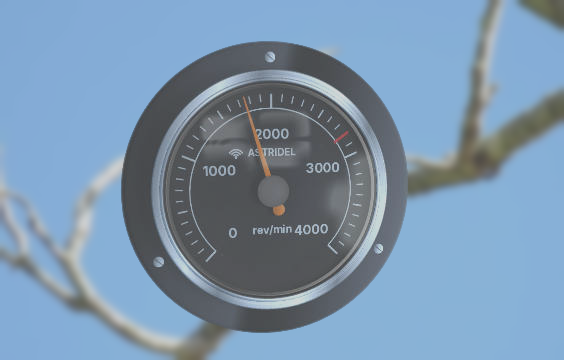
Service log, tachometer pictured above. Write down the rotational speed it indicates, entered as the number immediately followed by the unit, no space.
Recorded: 1750rpm
